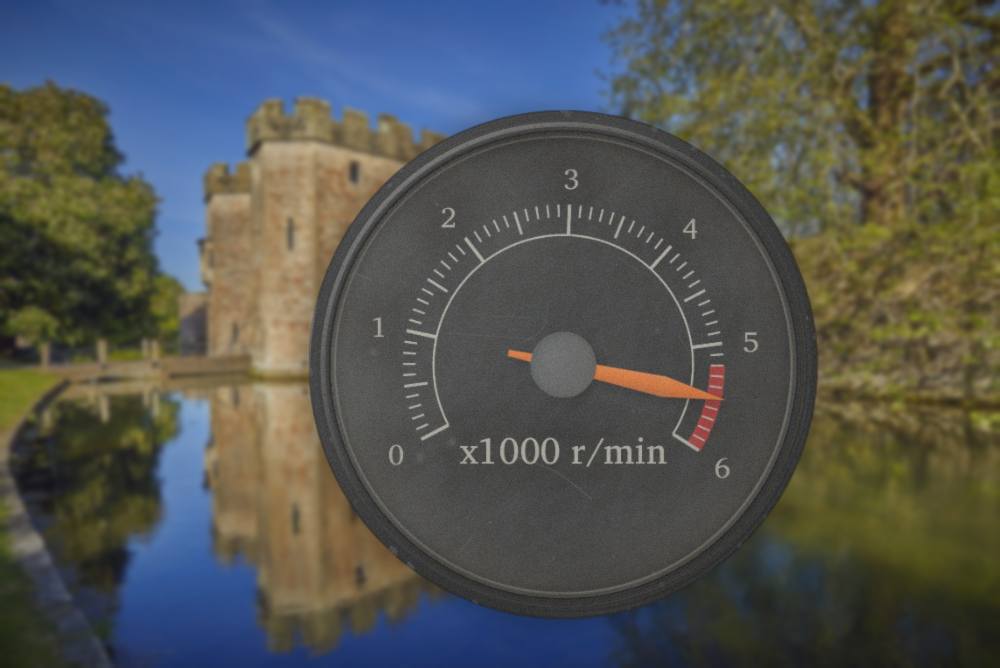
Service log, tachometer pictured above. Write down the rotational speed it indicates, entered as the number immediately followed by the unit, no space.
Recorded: 5500rpm
